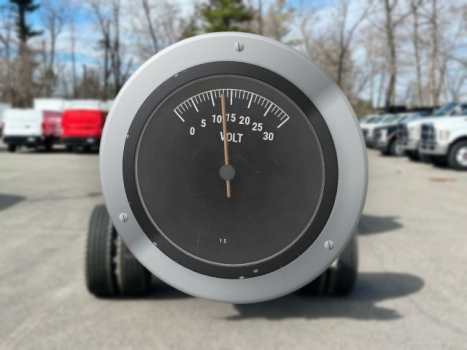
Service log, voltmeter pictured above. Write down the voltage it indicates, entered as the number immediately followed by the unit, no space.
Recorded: 13V
